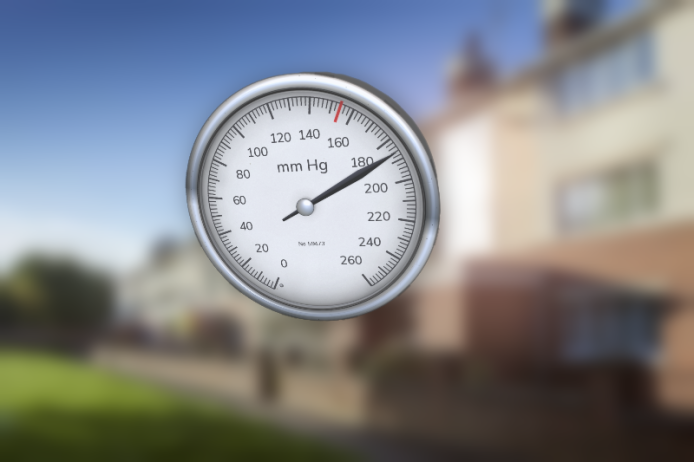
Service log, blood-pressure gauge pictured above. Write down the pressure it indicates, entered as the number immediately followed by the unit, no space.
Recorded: 186mmHg
